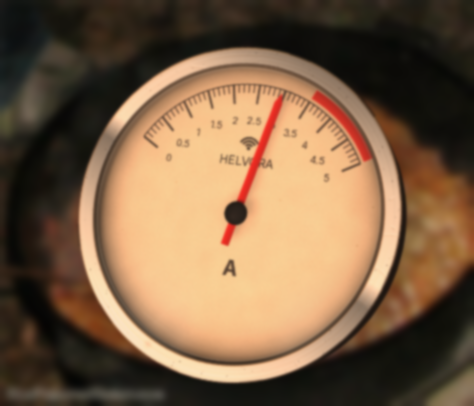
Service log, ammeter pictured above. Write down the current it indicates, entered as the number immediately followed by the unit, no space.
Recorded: 3A
